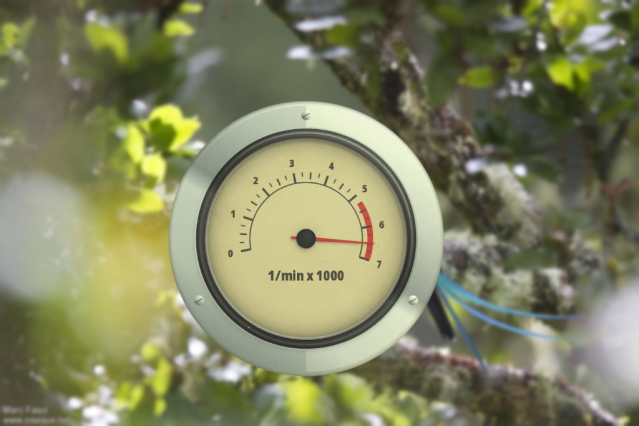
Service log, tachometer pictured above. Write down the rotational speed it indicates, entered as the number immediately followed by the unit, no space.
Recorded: 6500rpm
